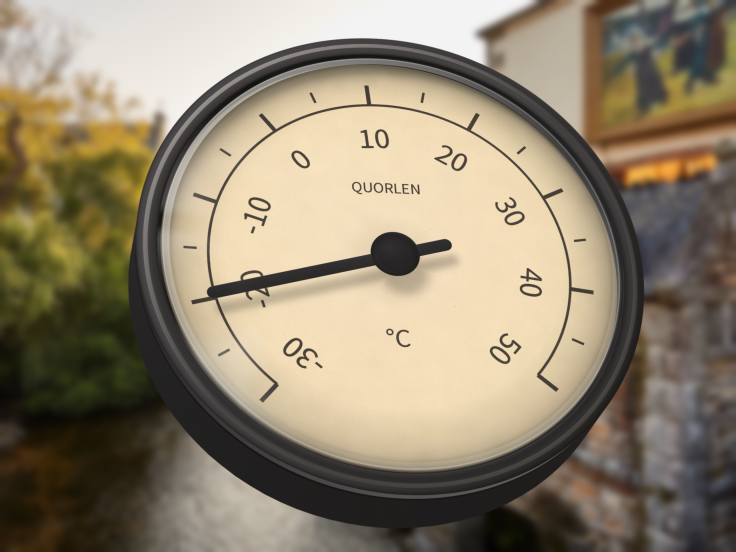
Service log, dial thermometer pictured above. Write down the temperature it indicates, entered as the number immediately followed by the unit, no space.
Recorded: -20°C
